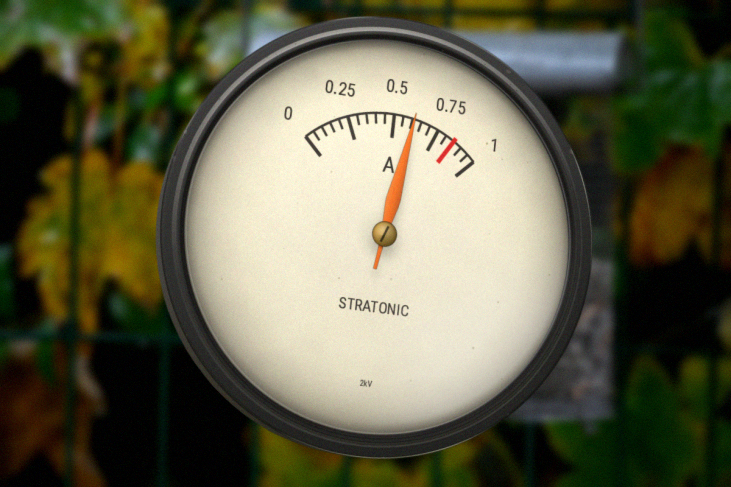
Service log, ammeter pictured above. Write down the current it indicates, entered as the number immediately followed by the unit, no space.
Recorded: 0.6A
